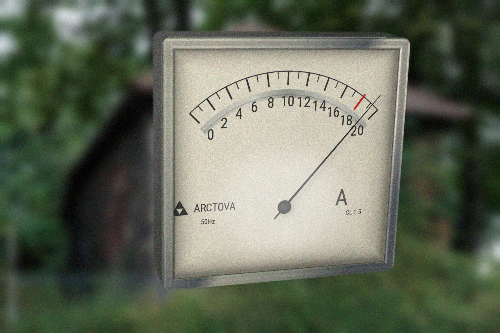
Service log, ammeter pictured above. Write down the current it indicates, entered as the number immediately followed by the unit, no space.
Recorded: 19A
